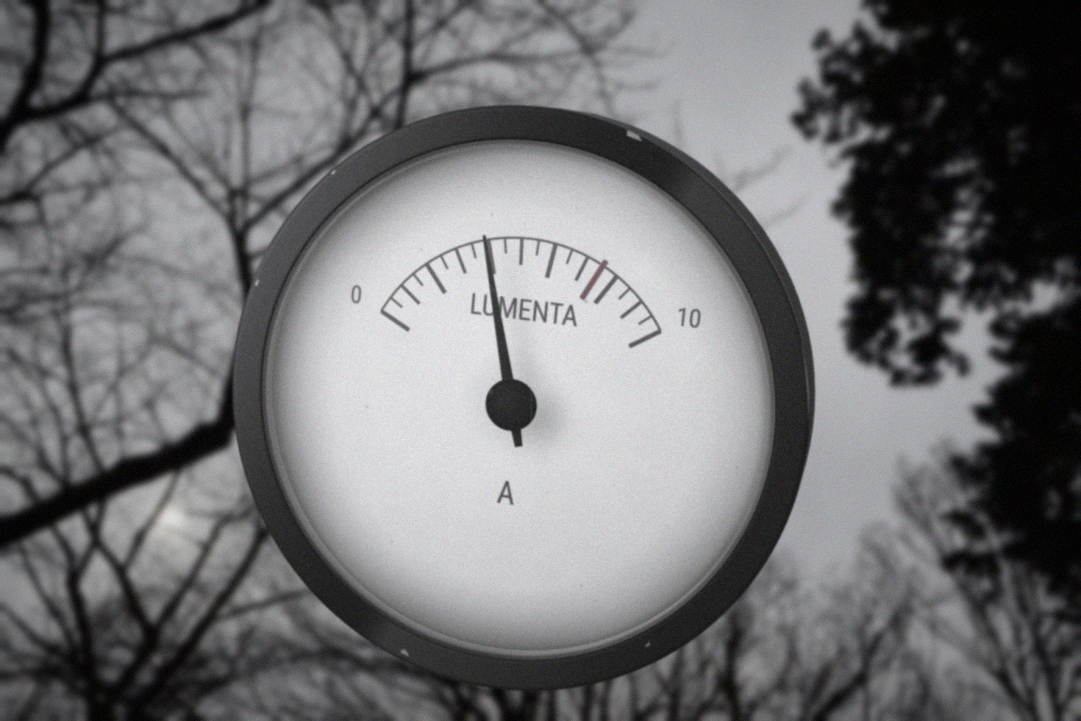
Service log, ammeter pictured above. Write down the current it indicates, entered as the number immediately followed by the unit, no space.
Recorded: 4A
